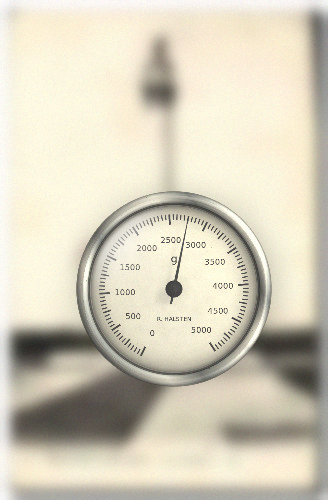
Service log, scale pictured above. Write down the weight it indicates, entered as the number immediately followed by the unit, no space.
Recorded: 2750g
